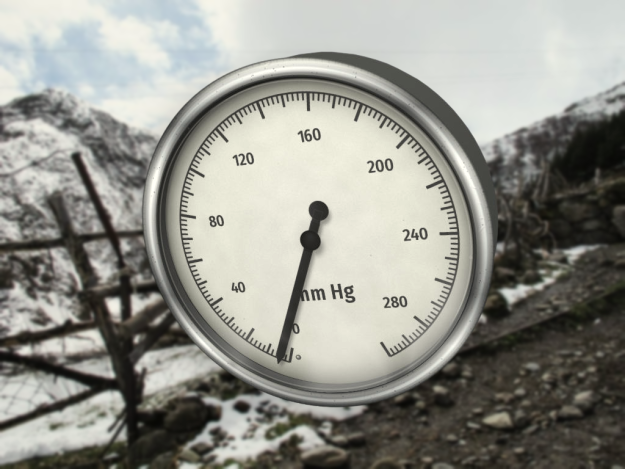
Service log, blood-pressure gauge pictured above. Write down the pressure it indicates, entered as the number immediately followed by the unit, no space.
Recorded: 4mmHg
